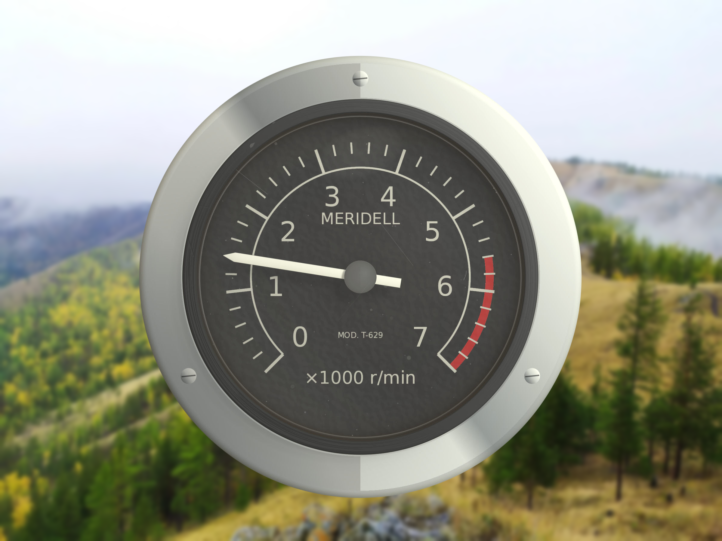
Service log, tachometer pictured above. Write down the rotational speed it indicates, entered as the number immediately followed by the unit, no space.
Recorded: 1400rpm
